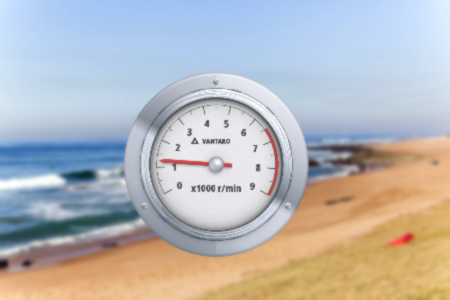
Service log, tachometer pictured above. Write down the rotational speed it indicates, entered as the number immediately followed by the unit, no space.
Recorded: 1250rpm
